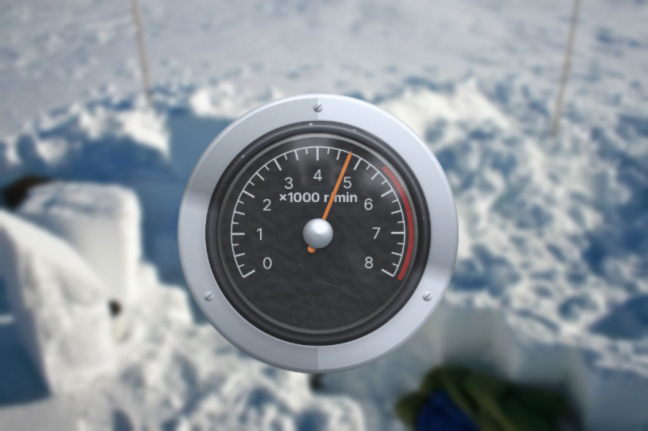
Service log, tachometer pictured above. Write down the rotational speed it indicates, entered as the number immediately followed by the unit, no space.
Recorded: 4750rpm
